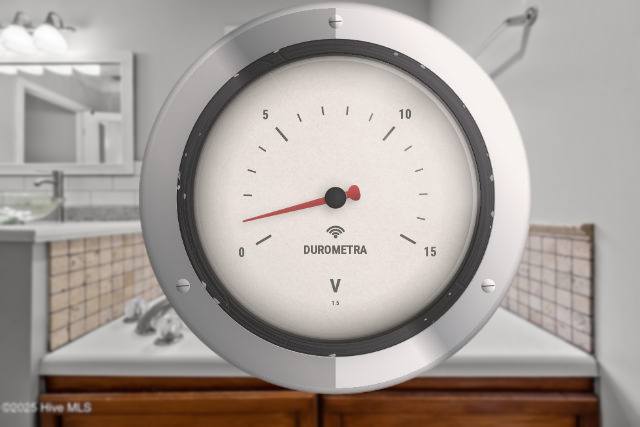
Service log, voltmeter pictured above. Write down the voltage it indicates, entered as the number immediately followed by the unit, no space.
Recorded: 1V
